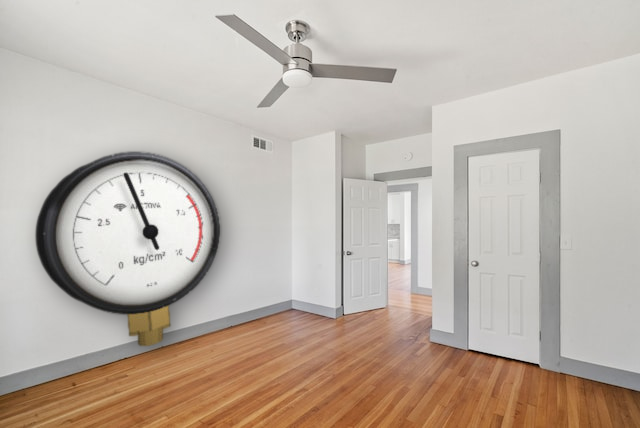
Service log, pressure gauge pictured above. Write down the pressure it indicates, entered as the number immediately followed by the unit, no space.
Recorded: 4.5kg/cm²
